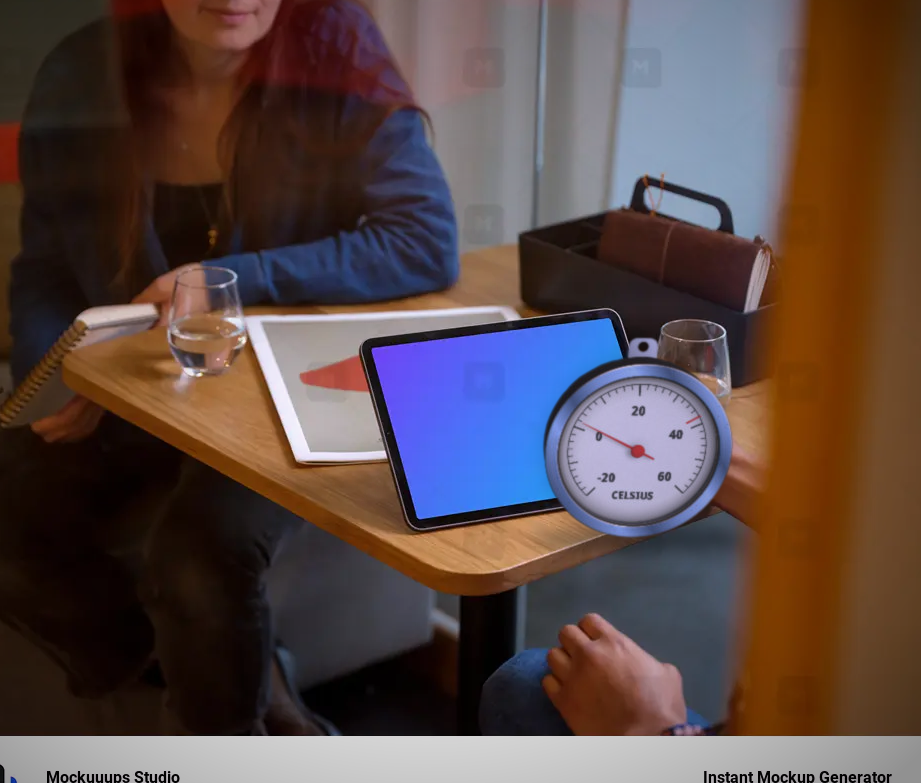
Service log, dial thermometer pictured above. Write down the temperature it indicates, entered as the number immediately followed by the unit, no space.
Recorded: 2°C
